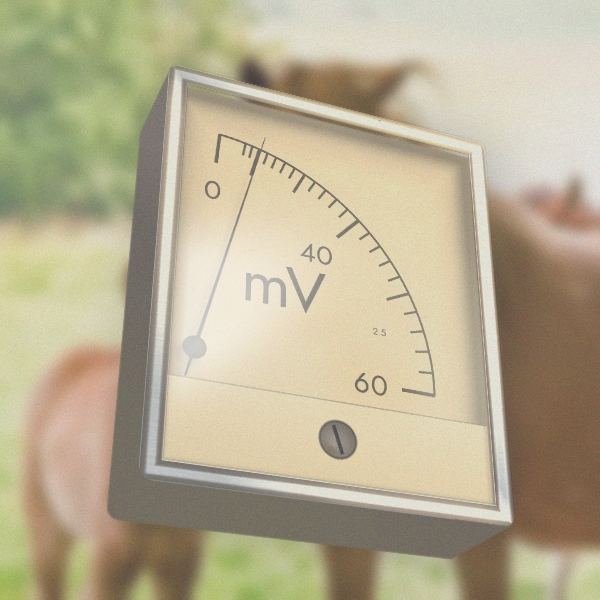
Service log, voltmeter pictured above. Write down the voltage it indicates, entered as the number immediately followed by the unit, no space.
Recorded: 20mV
